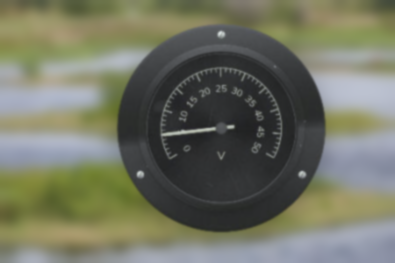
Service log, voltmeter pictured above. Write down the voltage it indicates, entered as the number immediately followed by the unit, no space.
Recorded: 5V
